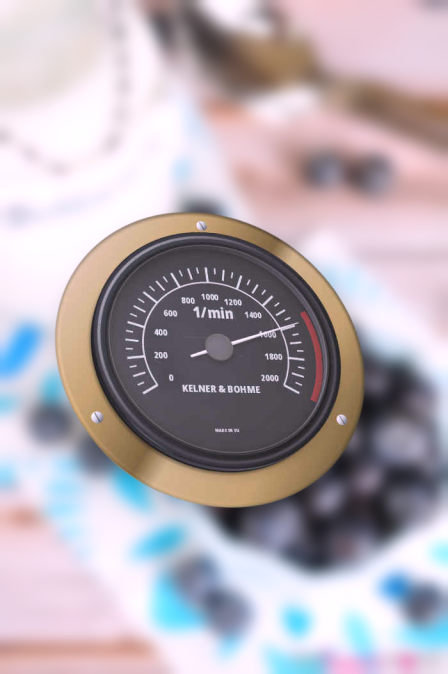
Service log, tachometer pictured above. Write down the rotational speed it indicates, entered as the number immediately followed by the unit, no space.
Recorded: 1600rpm
